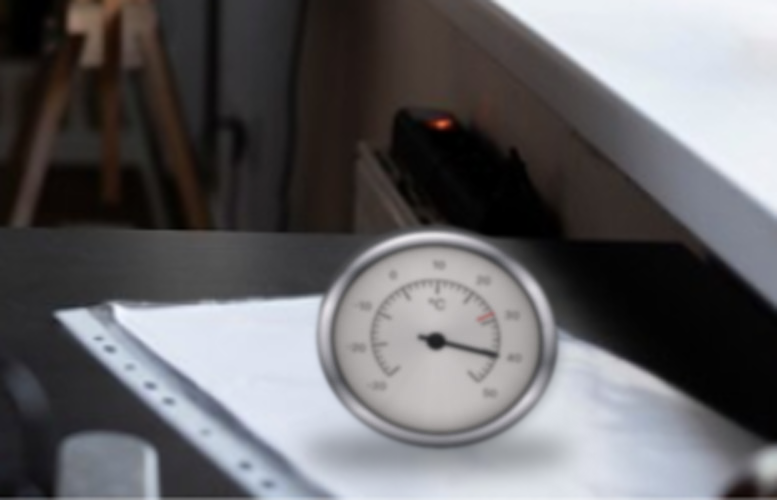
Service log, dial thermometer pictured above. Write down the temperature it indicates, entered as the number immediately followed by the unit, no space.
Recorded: 40°C
